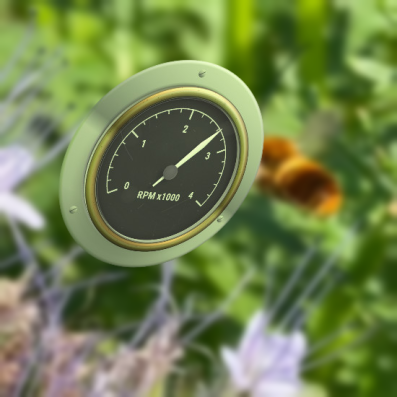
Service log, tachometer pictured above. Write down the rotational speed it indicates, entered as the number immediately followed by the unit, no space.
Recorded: 2600rpm
